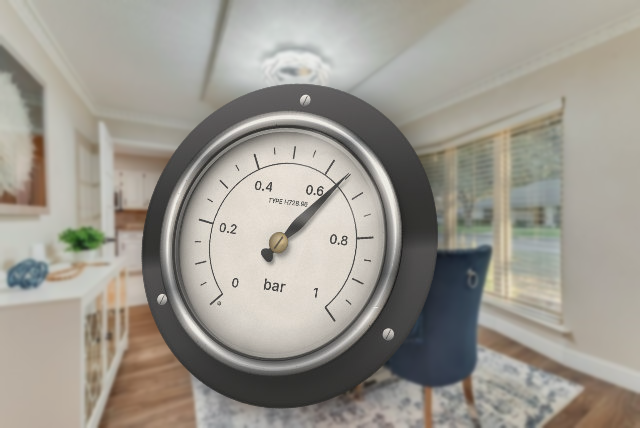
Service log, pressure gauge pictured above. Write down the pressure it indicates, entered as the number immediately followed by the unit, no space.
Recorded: 0.65bar
